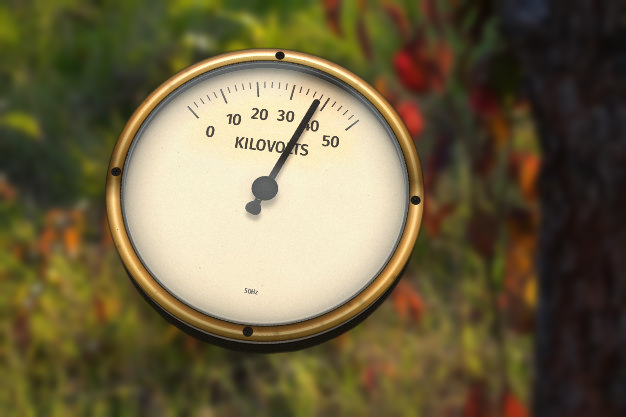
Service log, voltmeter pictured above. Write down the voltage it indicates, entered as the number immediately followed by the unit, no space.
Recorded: 38kV
